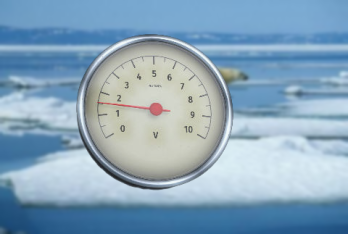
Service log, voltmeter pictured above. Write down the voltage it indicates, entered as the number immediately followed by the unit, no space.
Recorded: 1.5V
